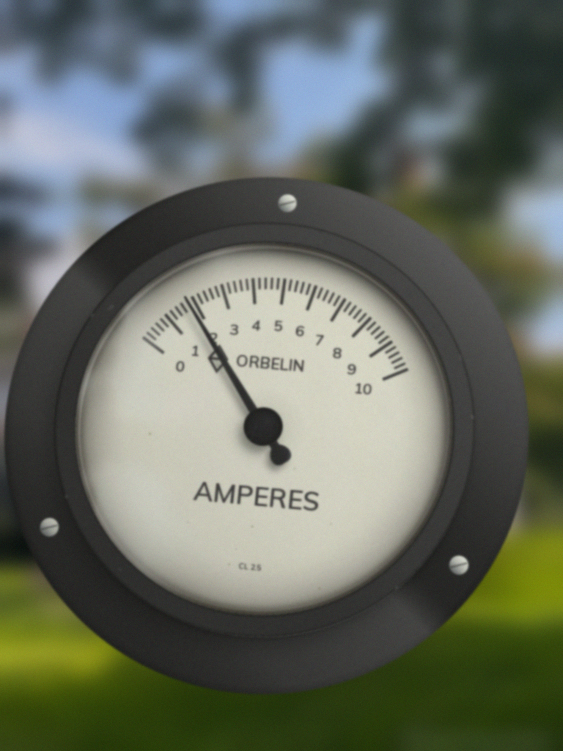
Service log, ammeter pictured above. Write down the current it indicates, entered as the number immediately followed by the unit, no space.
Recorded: 1.8A
